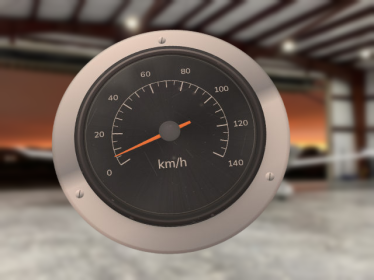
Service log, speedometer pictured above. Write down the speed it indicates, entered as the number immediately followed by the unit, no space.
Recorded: 5km/h
